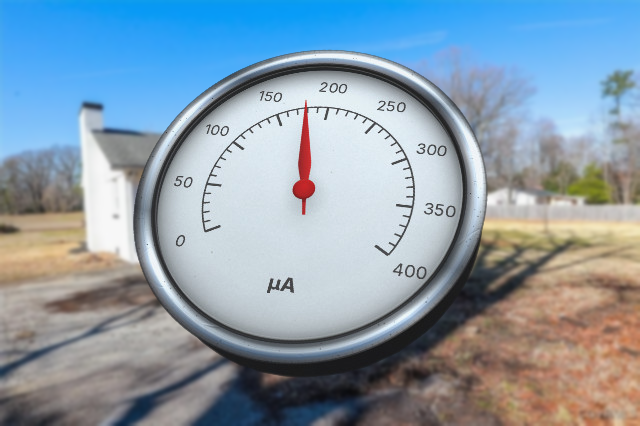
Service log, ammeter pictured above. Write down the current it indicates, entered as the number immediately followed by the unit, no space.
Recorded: 180µA
